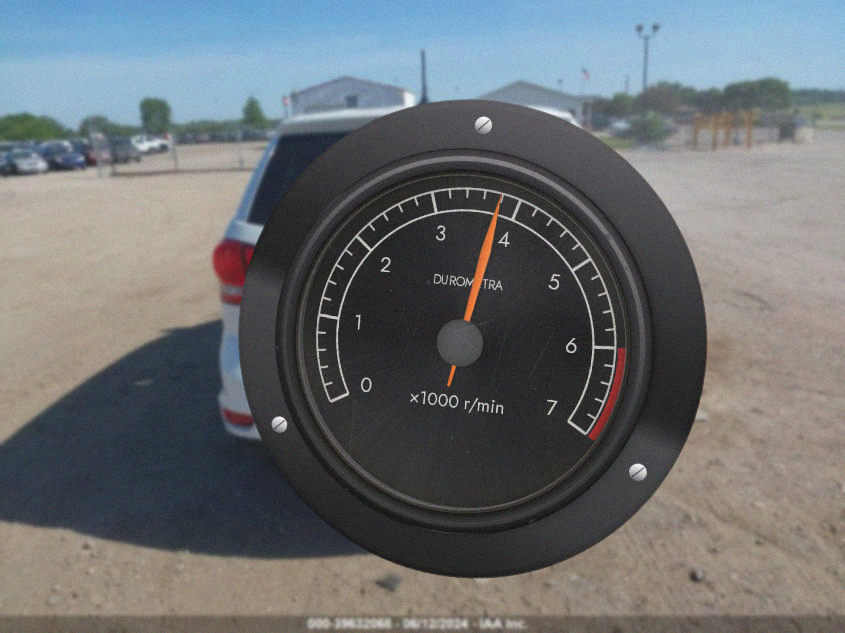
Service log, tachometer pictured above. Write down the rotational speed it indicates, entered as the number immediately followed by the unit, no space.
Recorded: 3800rpm
